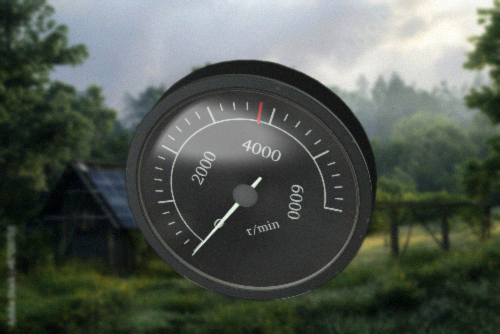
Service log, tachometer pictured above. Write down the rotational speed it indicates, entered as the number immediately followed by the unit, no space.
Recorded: 0rpm
